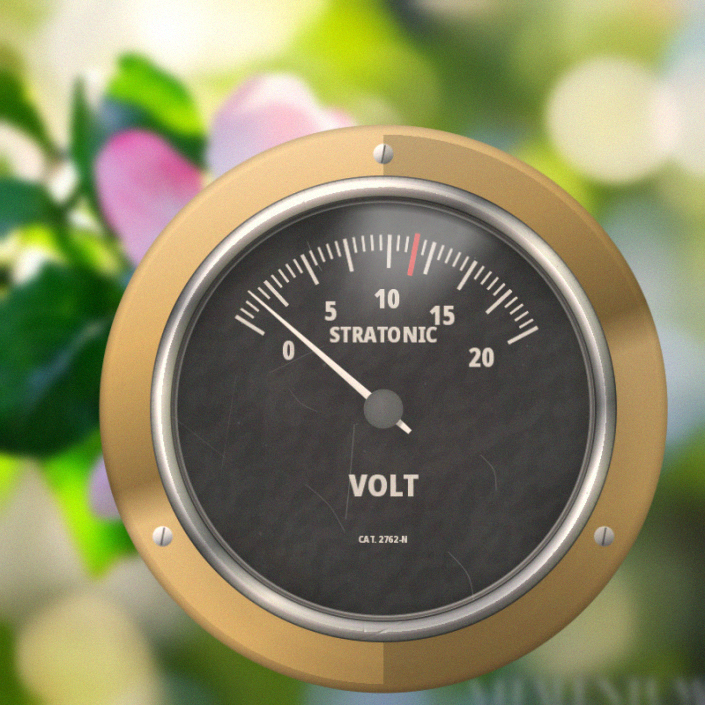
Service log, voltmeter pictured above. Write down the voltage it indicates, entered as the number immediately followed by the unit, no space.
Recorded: 1.5V
